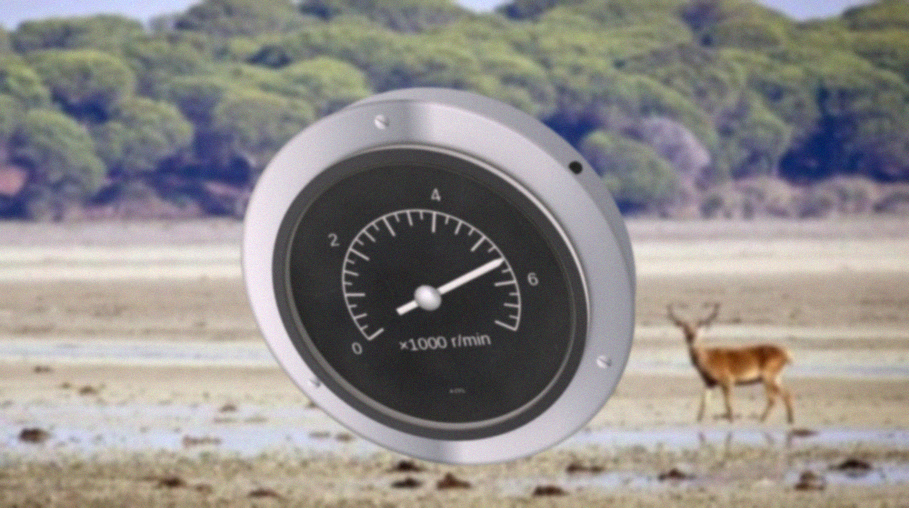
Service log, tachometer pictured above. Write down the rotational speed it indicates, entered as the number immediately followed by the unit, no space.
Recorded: 5500rpm
